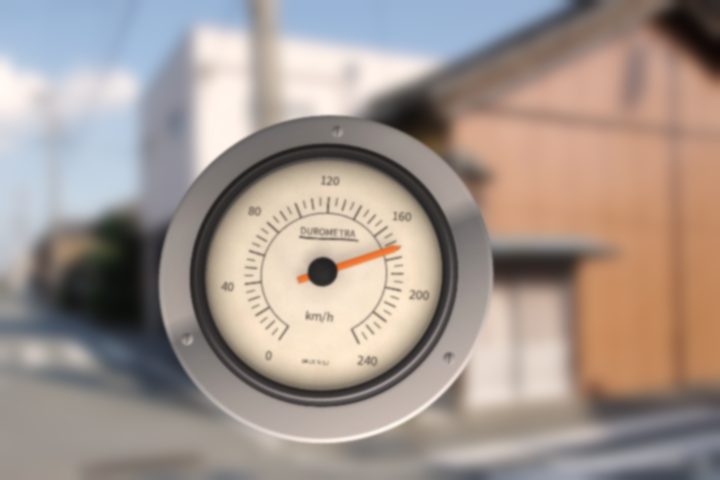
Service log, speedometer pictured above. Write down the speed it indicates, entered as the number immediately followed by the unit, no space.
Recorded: 175km/h
